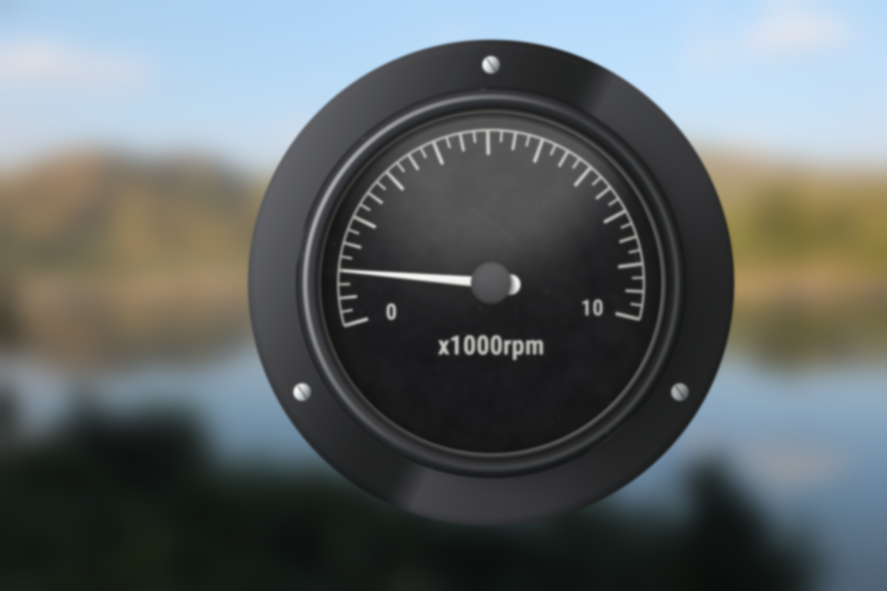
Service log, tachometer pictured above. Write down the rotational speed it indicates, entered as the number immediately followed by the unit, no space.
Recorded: 1000rpm
